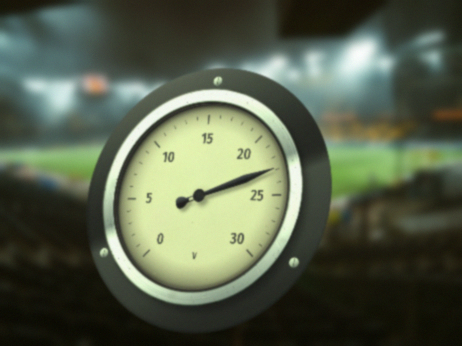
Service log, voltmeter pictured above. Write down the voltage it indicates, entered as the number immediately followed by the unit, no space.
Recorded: 23V
